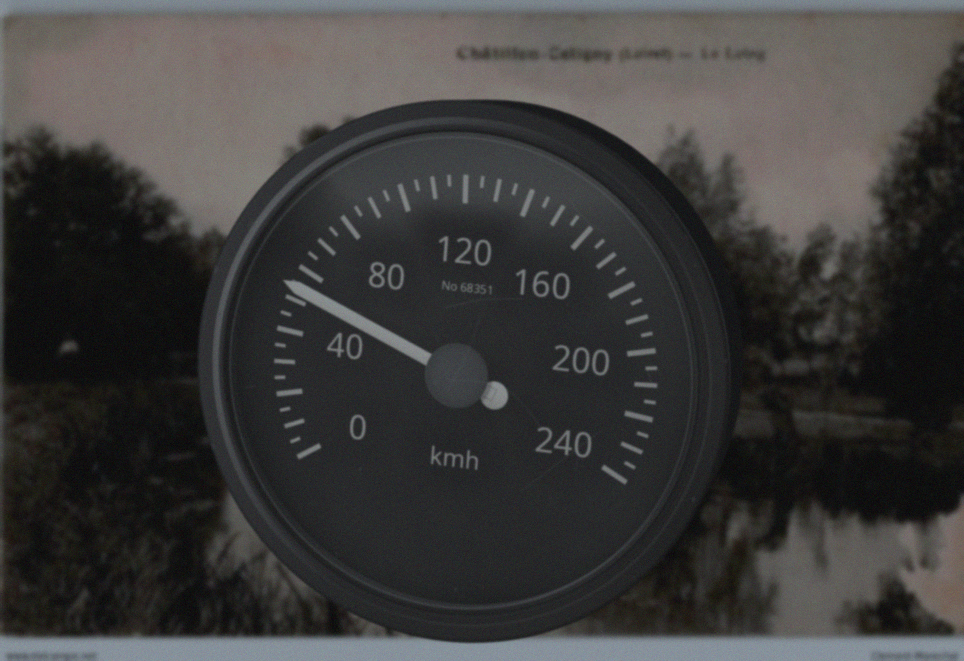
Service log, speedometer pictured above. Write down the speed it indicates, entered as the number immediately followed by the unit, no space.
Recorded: 55km/h
